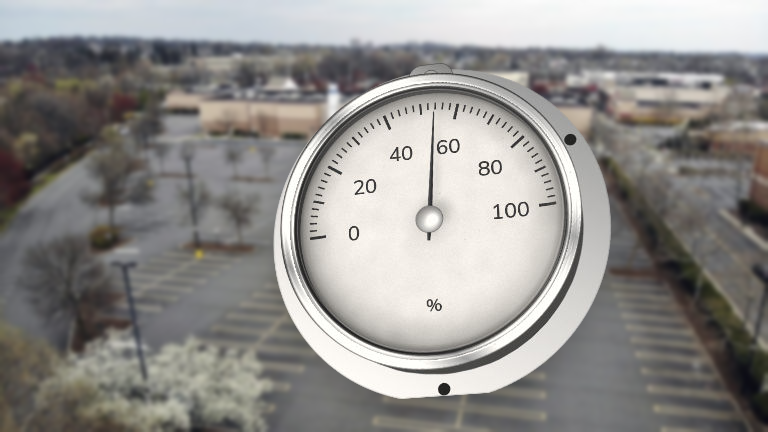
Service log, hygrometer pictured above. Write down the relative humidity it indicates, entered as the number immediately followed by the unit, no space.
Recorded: 54%
